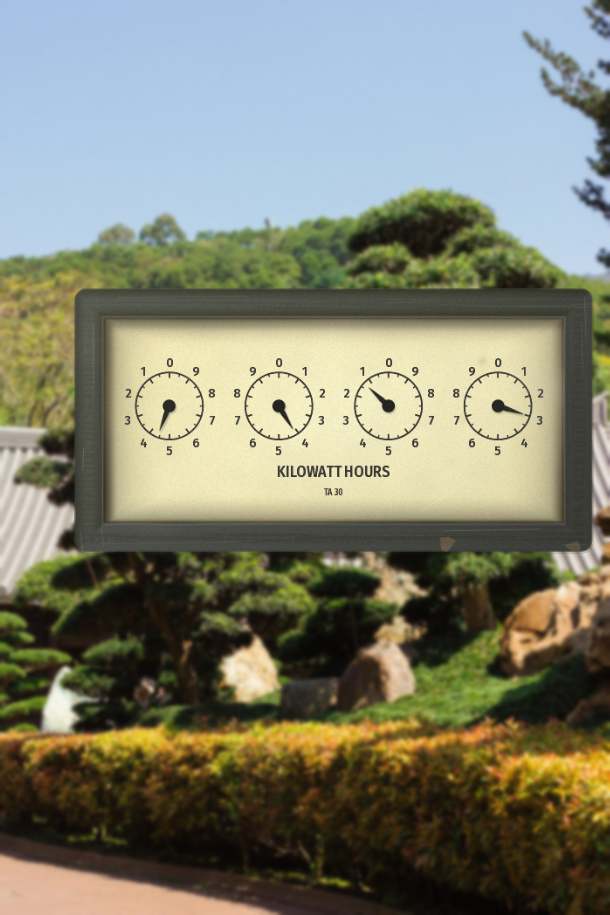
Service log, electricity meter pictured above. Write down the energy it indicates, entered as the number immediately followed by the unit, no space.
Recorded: 4413kWh
